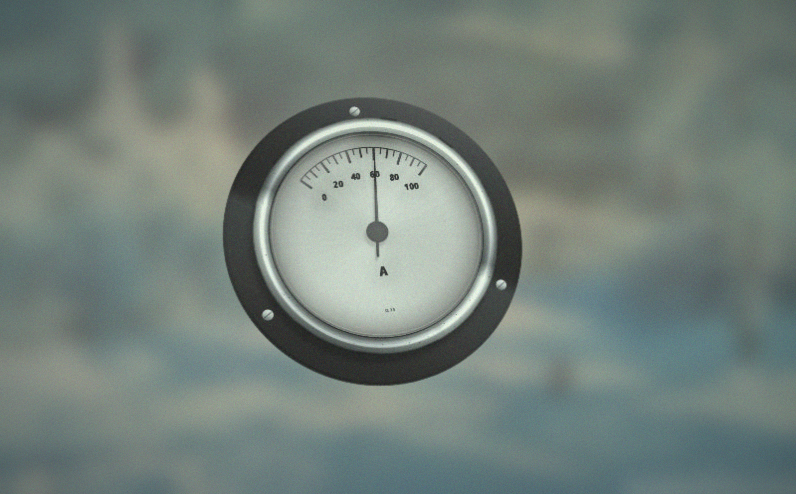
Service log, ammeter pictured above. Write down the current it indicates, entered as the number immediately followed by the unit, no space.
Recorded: 60A
